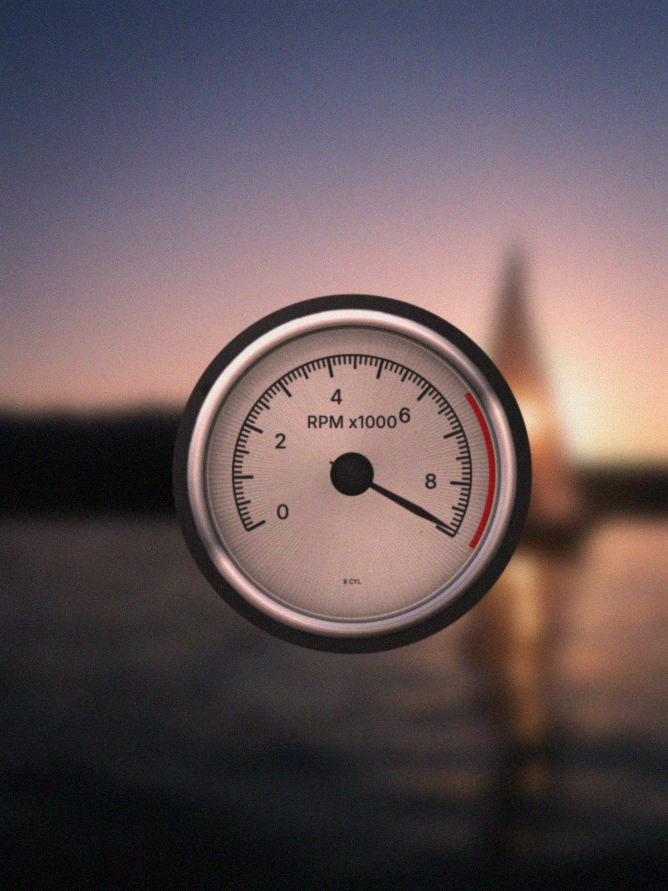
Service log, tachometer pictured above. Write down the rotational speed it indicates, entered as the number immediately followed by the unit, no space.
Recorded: 8900rpm
